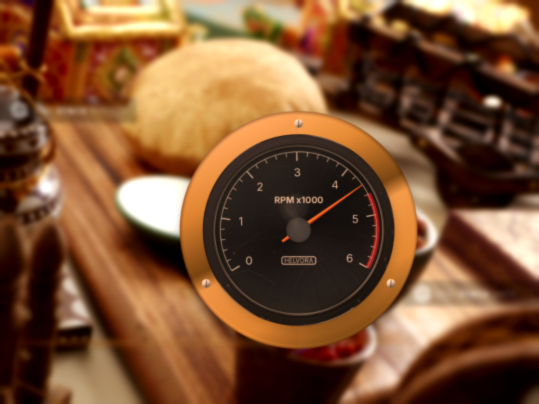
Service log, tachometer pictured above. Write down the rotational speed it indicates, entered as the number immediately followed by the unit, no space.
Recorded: 4400rpm
